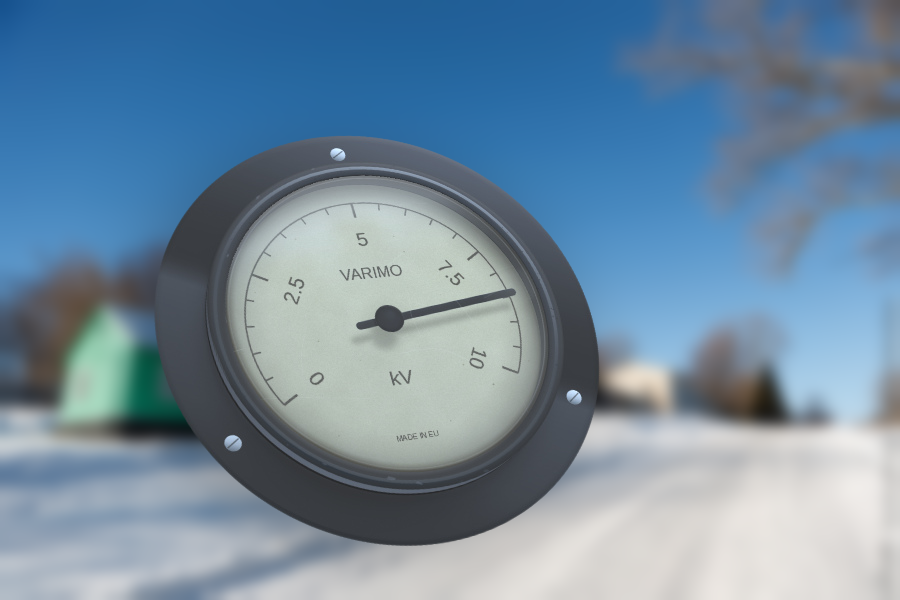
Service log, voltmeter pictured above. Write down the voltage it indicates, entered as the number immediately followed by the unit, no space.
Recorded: 8.5kV
